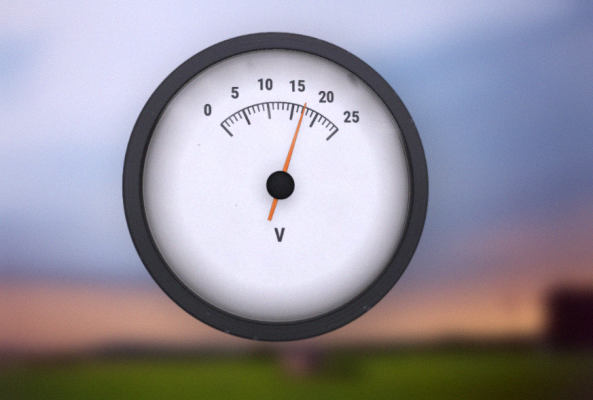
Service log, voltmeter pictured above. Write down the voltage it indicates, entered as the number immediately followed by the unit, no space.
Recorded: 17V
